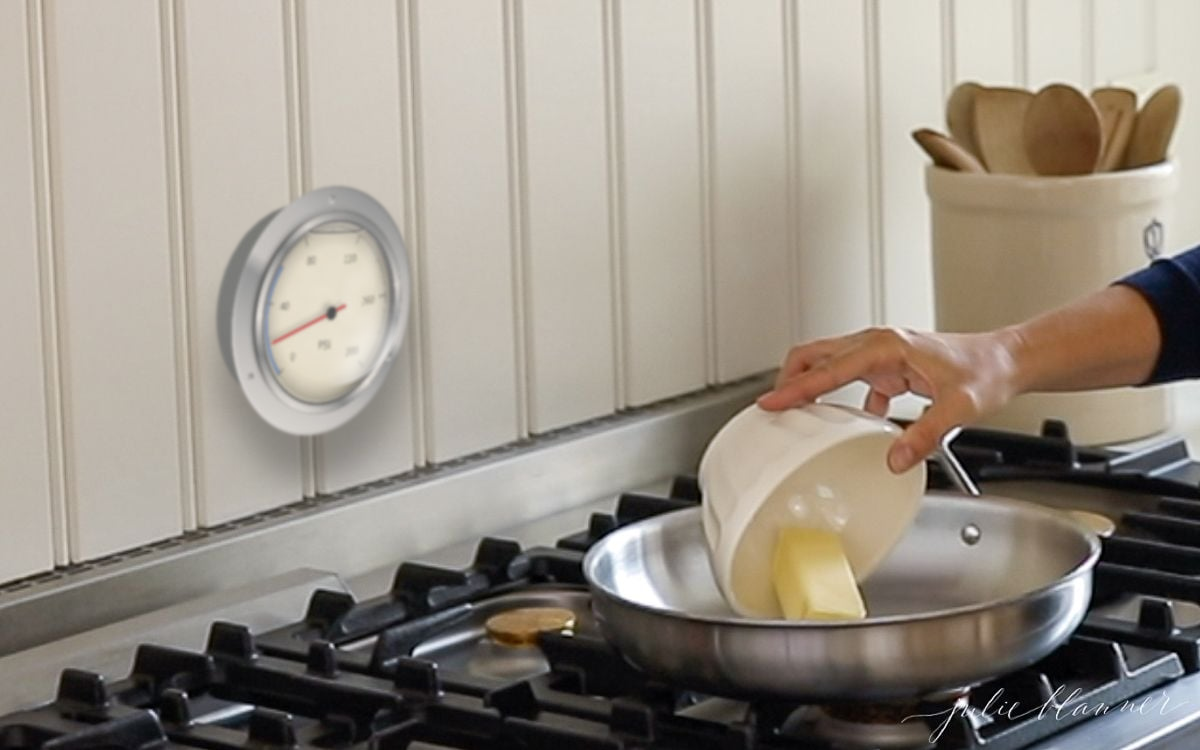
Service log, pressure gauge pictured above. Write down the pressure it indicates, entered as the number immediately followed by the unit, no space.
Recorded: 20psi
